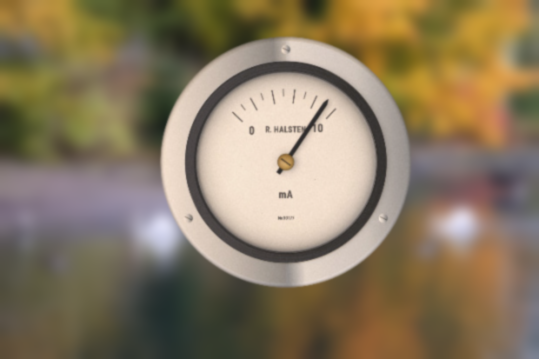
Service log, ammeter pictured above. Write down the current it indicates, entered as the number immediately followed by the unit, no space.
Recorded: 9mA
